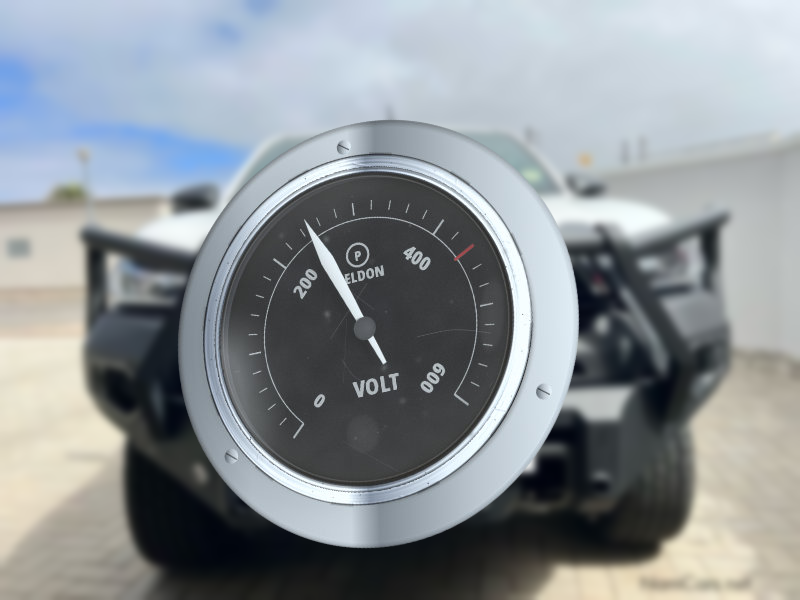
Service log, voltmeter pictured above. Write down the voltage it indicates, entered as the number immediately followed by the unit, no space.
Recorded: 250V
